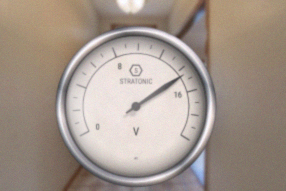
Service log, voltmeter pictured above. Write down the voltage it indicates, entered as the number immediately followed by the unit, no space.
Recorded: 14.5V
